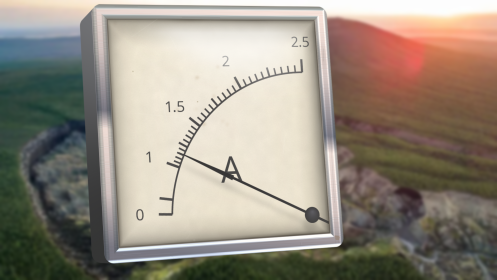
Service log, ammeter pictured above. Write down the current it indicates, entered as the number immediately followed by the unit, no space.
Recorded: 1.15A
